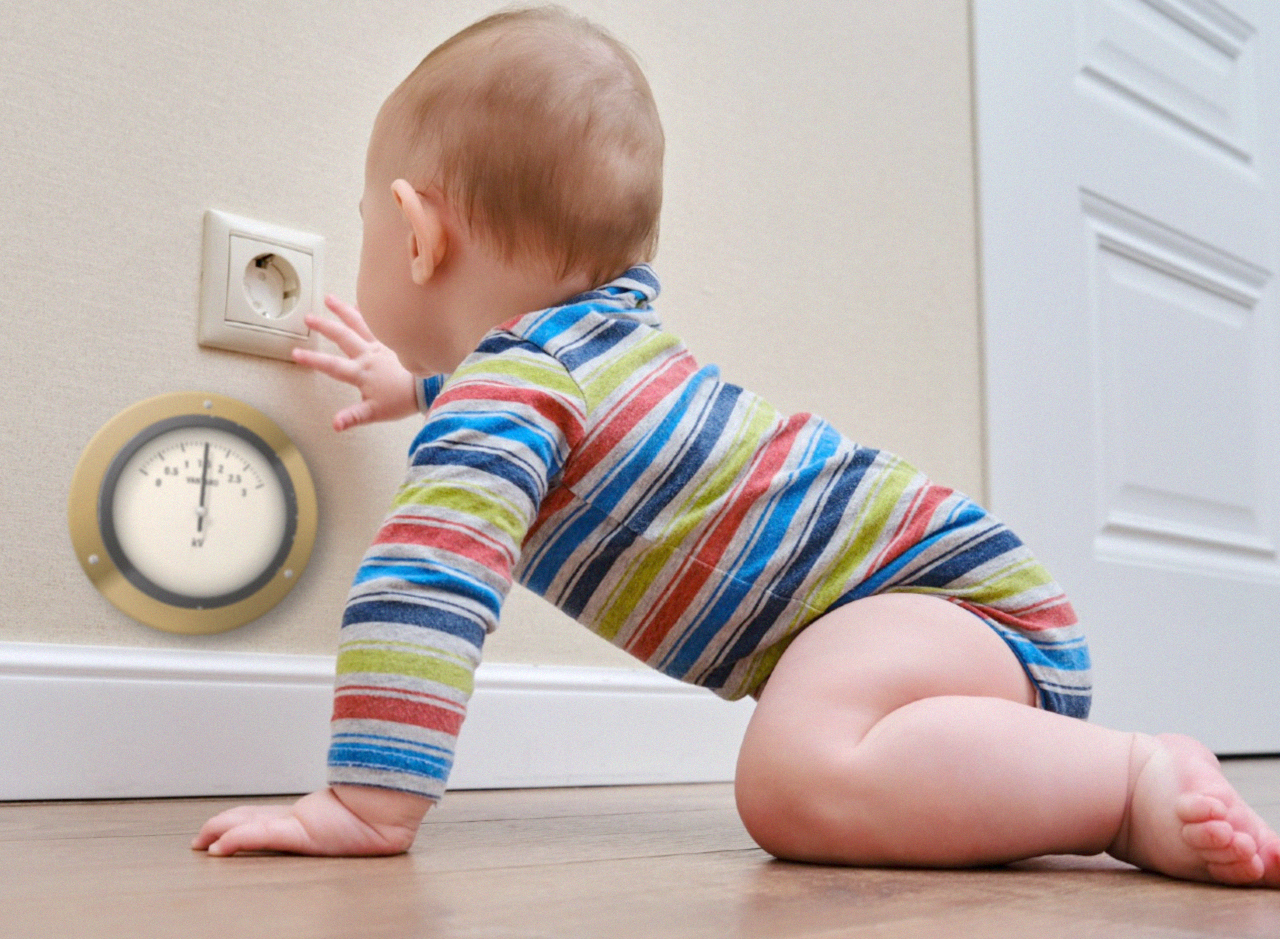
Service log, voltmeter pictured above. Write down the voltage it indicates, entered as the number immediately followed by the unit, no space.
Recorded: 1.5kV
